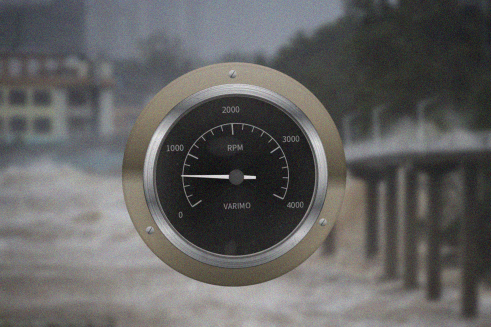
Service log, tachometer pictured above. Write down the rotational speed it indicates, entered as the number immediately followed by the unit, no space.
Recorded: 600rpm
